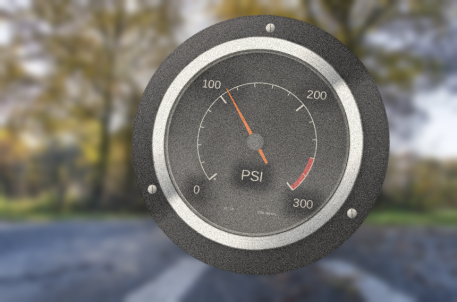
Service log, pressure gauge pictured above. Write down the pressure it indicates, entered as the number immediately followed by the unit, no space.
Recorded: 110psi
